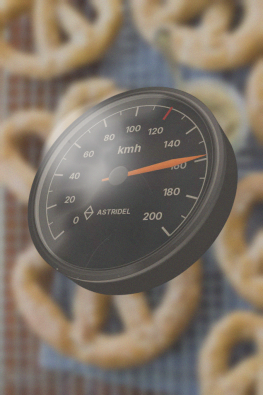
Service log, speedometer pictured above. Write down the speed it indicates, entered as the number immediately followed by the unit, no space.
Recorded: 160km/h
